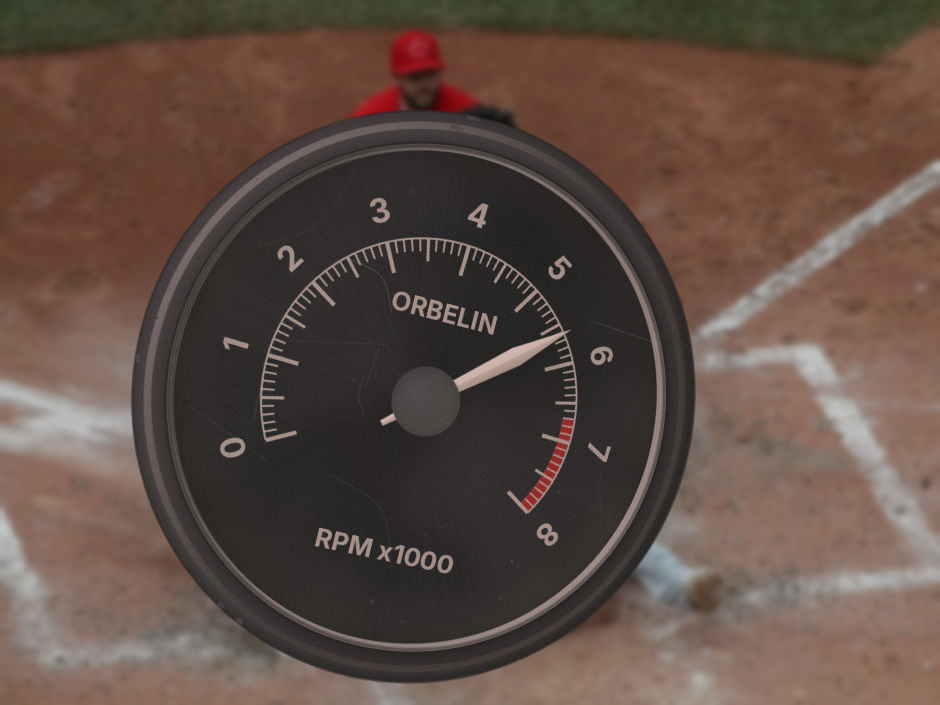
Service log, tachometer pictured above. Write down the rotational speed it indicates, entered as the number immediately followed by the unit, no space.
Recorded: 5600rpm
